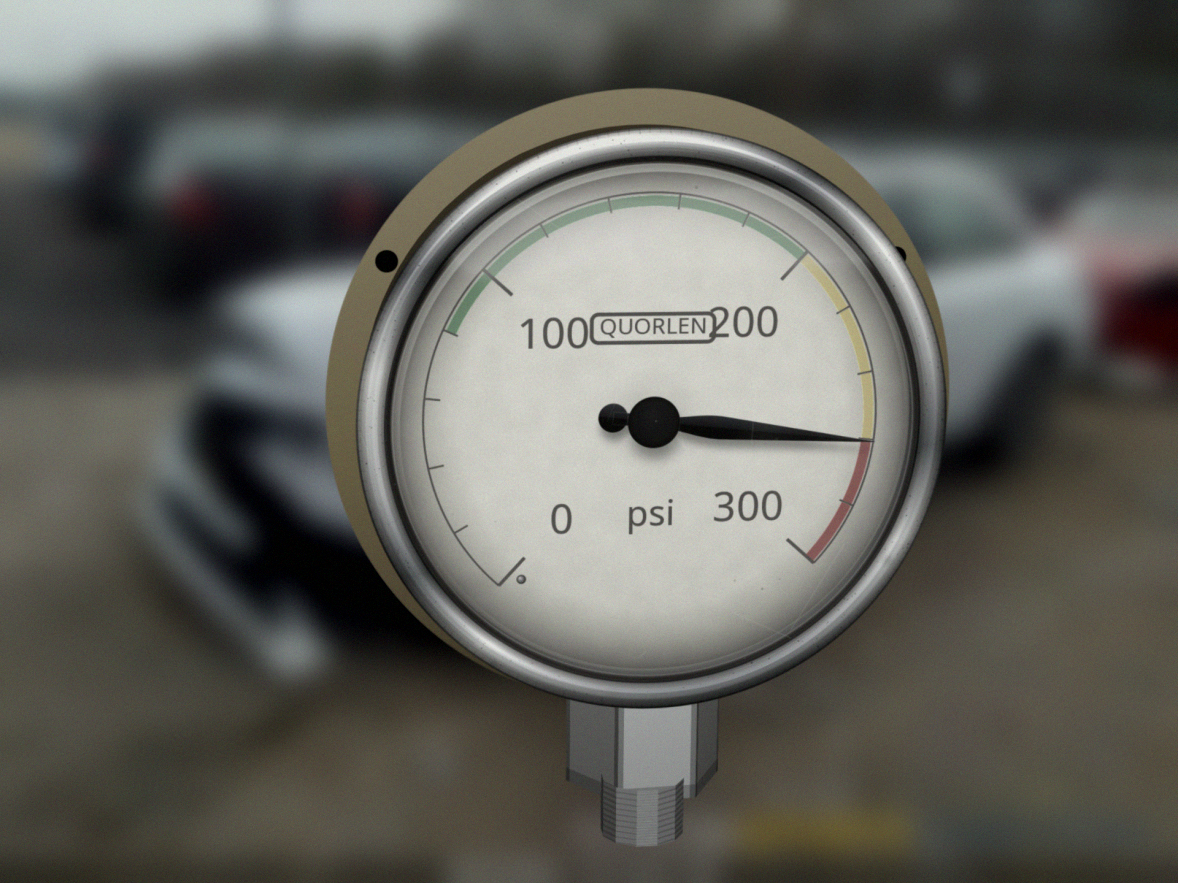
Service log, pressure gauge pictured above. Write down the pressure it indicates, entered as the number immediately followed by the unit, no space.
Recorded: 260psi
